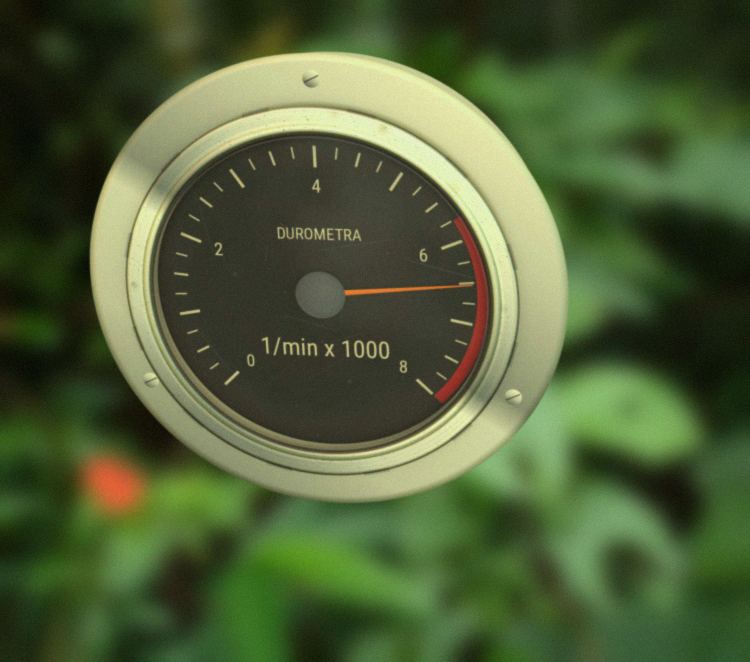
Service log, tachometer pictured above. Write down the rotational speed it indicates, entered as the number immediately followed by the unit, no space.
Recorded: 6500rpm
